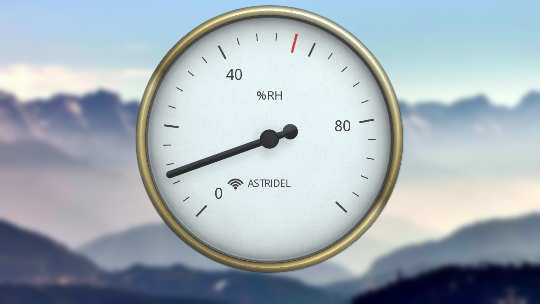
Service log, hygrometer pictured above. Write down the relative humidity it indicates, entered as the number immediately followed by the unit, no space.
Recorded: 10%
